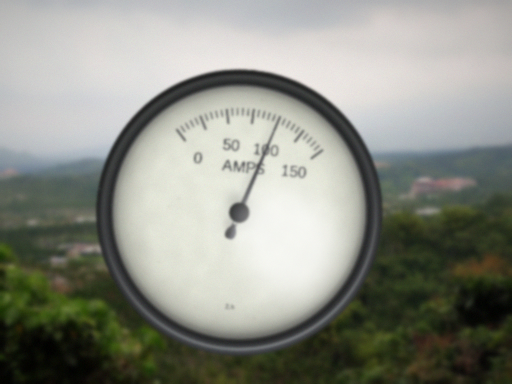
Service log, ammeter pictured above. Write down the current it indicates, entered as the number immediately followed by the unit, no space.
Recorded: 100A
